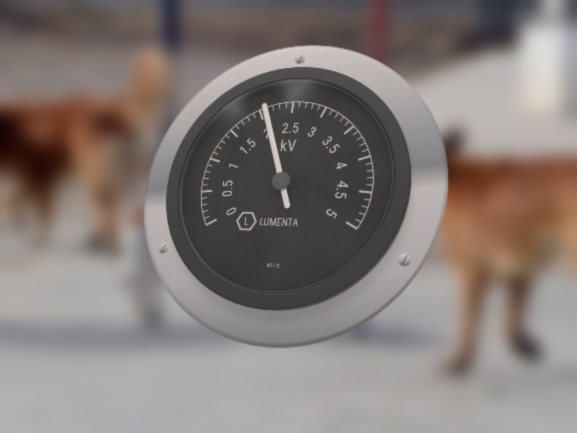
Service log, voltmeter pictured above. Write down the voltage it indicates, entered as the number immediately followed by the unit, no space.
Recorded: 2.1kV
